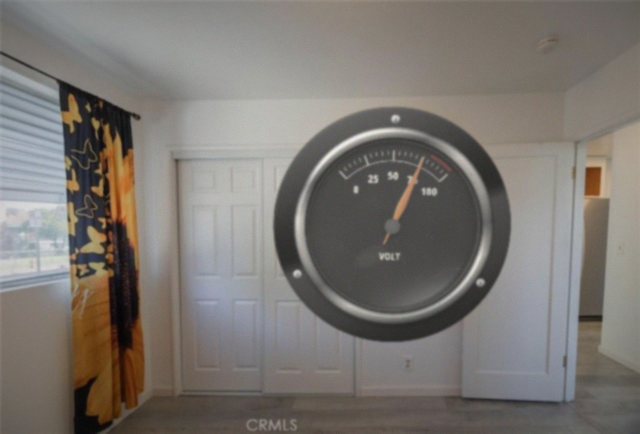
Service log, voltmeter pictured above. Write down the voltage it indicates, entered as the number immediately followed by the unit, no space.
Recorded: 75V
